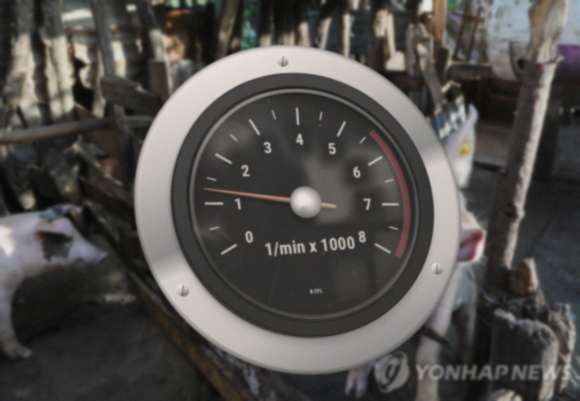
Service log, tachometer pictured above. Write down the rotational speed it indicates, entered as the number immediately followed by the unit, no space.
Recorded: 1250rpm
